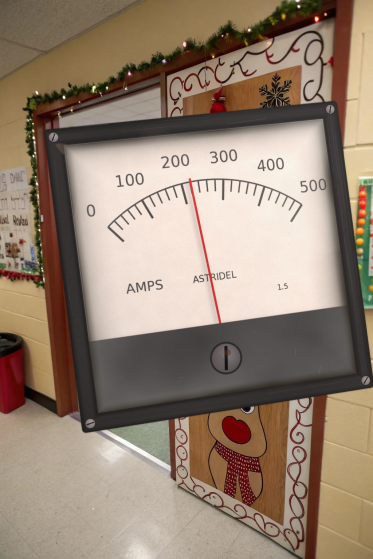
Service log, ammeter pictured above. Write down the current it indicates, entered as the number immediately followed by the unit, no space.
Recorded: 220A
